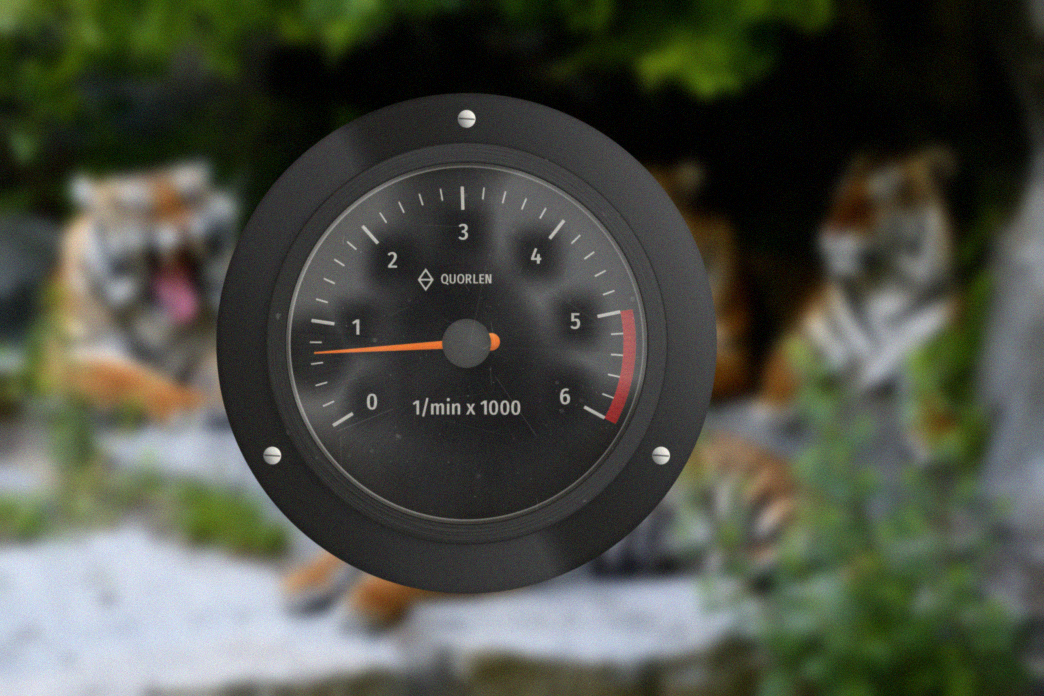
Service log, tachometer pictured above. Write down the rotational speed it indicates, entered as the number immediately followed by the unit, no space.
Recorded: 700rpm
